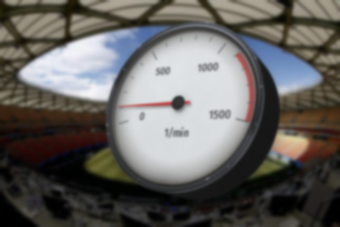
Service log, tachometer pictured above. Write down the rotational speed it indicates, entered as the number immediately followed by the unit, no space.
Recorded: 100rpm
